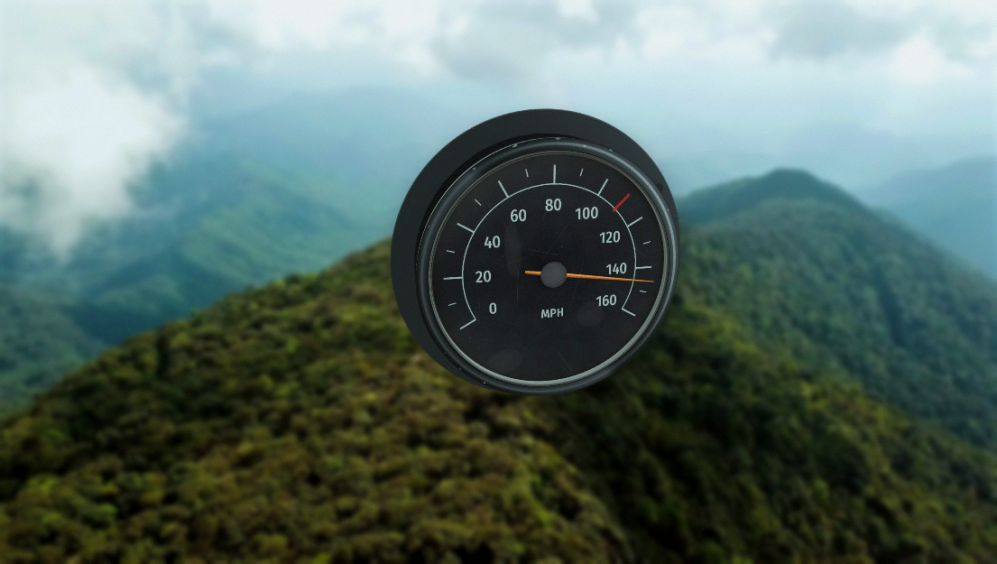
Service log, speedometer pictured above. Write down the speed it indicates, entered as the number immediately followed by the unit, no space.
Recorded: 145mph
